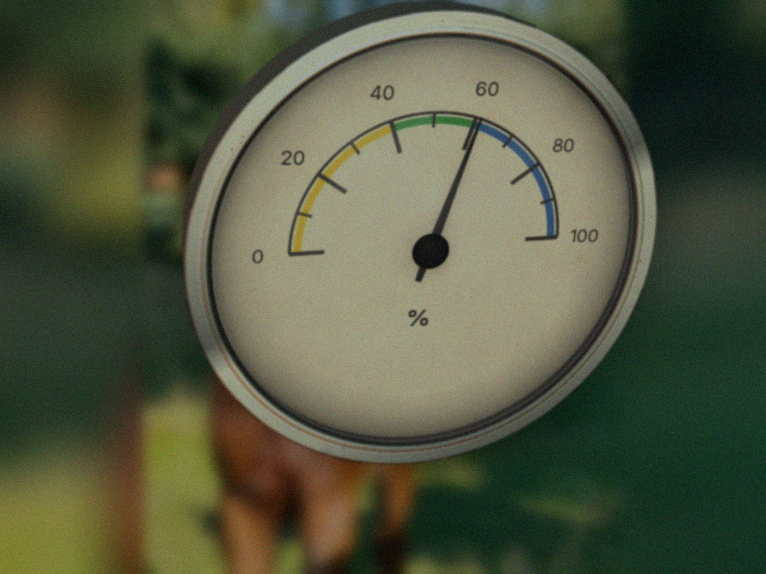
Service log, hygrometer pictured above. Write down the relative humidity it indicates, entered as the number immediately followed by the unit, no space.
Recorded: 60%
